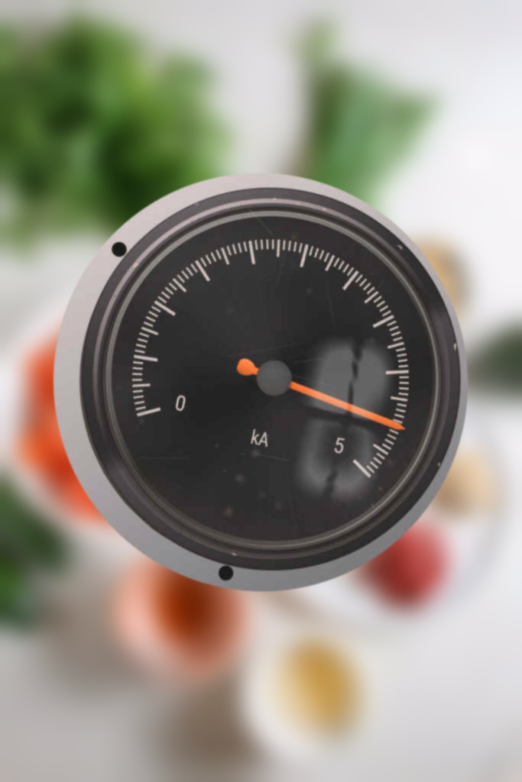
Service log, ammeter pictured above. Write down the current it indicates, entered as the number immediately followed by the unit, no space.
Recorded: 4.5kA
